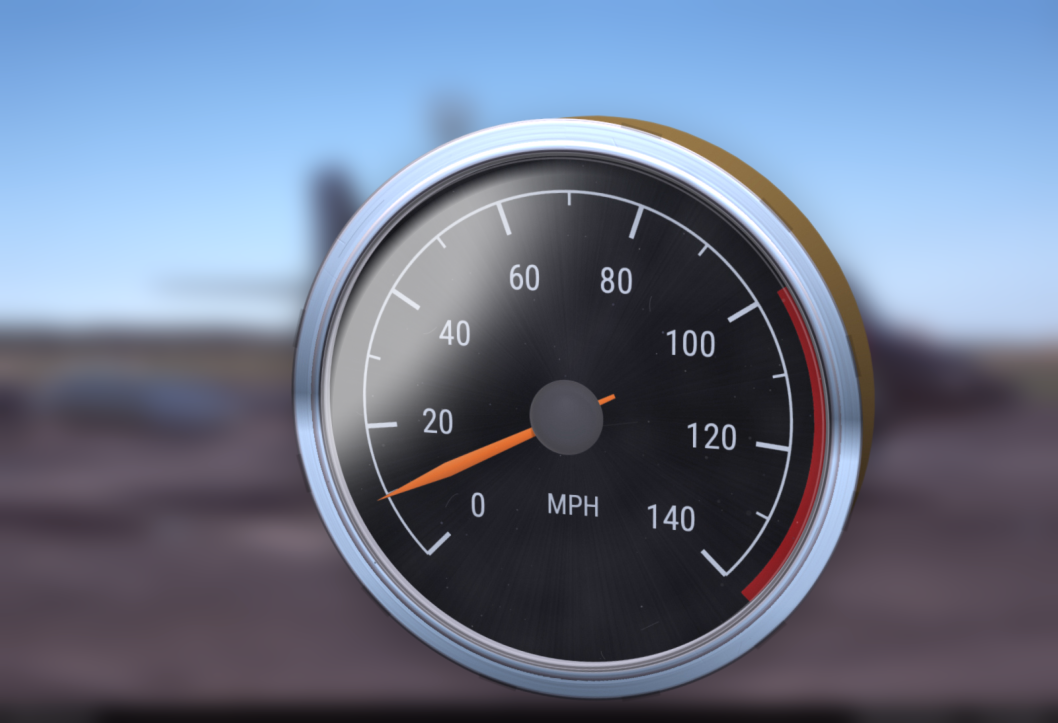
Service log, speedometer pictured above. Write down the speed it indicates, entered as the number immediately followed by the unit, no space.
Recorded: 10mph
